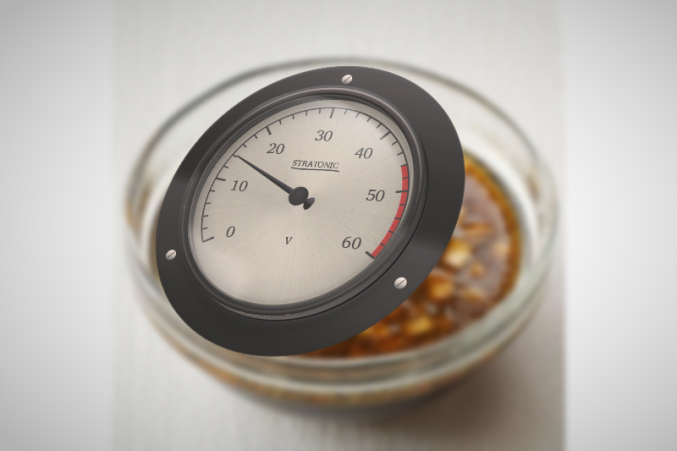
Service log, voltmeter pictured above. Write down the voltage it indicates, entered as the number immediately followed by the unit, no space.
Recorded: 14V
